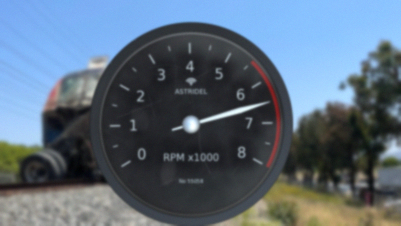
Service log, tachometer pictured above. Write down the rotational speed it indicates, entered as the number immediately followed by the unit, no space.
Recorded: 6500rpm
